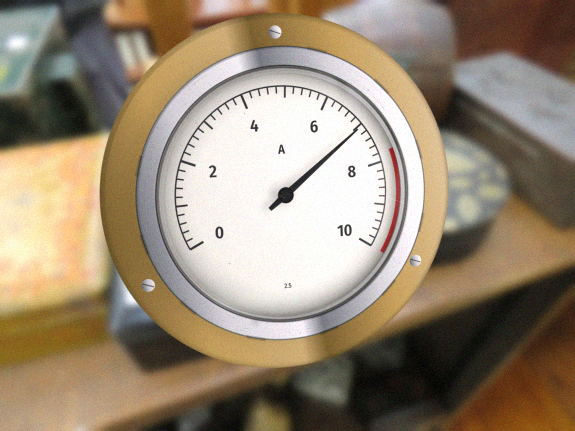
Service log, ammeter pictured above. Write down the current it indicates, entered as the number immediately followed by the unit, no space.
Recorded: 7A
